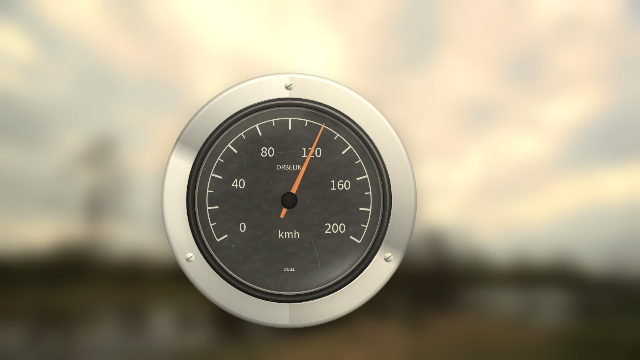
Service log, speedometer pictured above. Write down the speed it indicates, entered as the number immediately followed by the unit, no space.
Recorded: 120km/h
